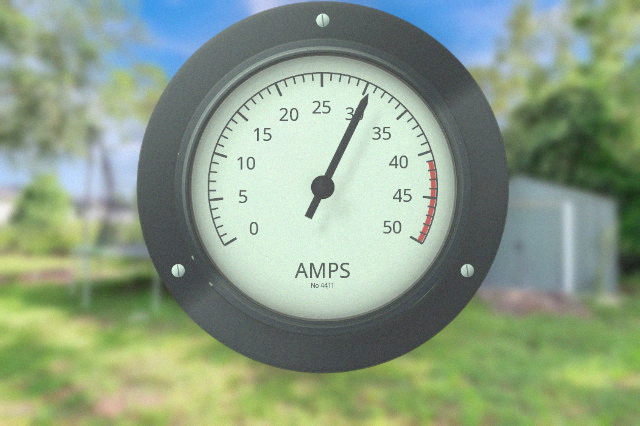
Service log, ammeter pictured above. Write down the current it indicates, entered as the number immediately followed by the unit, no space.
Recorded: 30.5A
